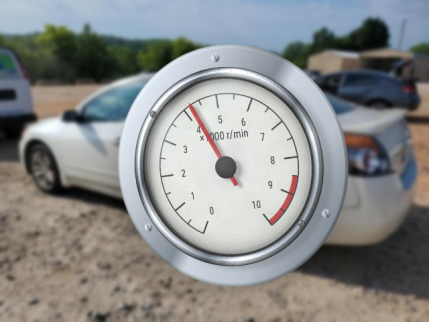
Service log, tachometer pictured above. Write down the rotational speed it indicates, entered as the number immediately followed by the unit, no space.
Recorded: 4250rpm
